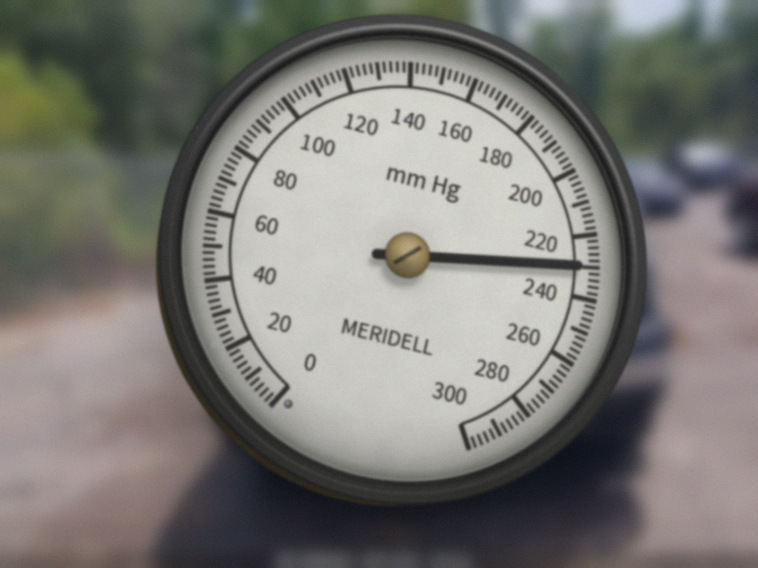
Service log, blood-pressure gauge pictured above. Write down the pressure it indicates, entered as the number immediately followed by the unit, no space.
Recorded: 230mmHg
